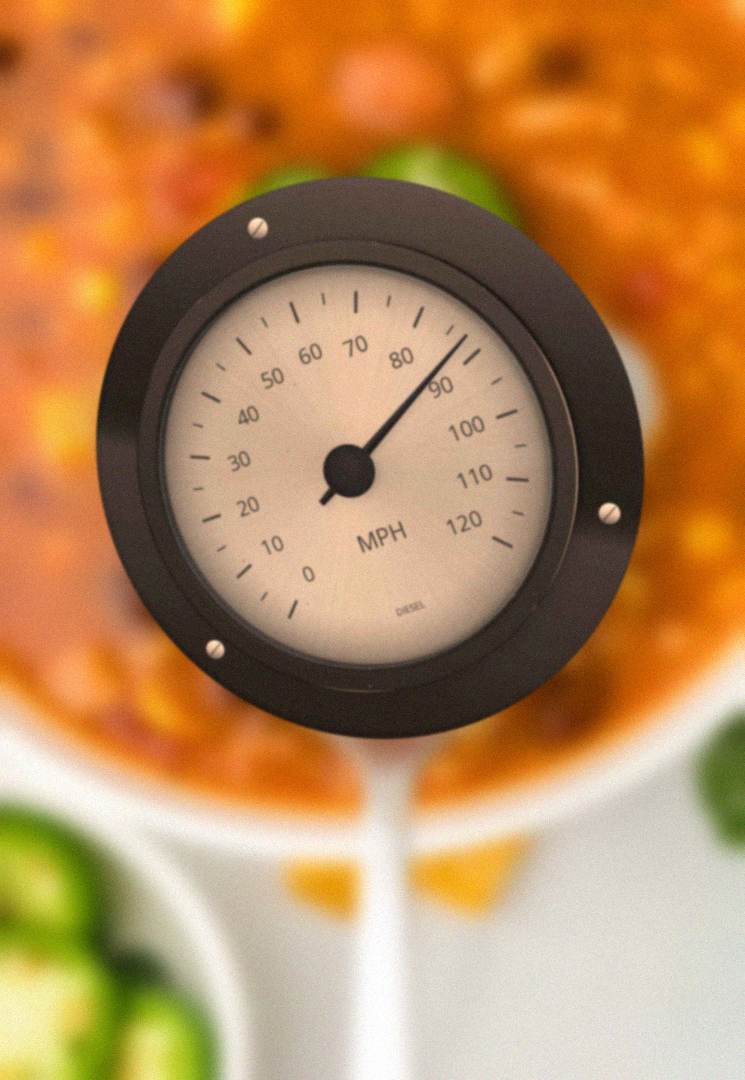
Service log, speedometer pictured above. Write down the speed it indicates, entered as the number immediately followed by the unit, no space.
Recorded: 87.5mph
